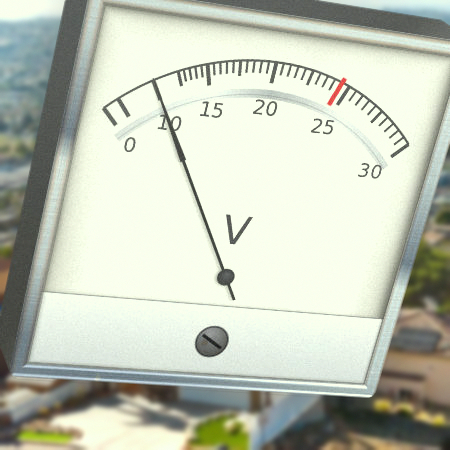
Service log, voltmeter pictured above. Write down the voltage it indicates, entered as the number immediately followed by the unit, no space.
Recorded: 10V
